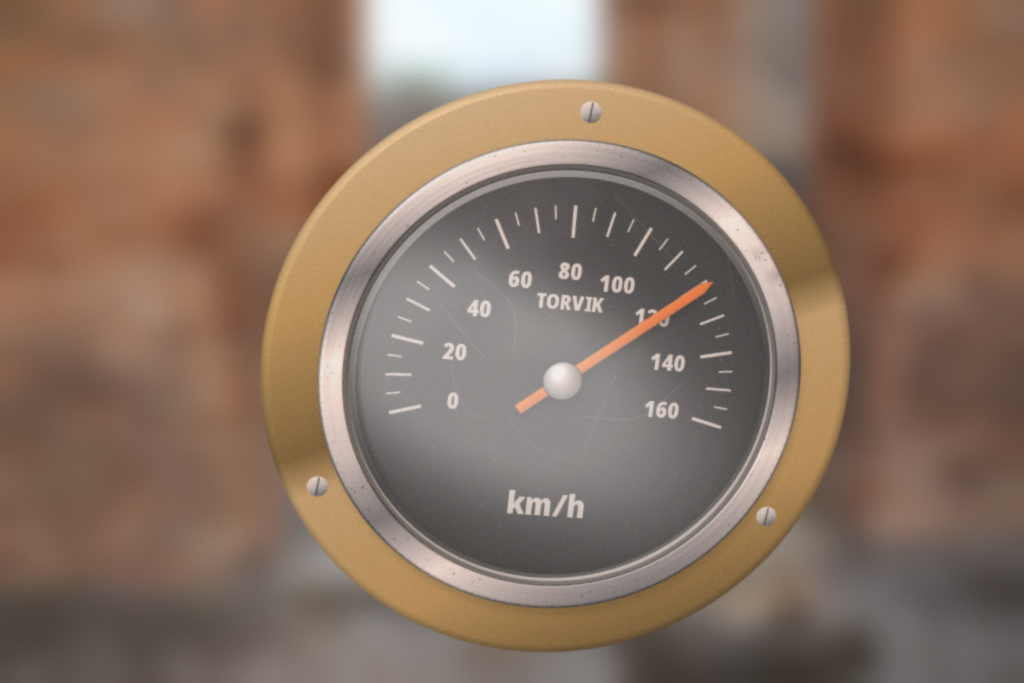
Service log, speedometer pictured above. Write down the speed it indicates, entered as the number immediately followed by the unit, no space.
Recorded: 120km/h
